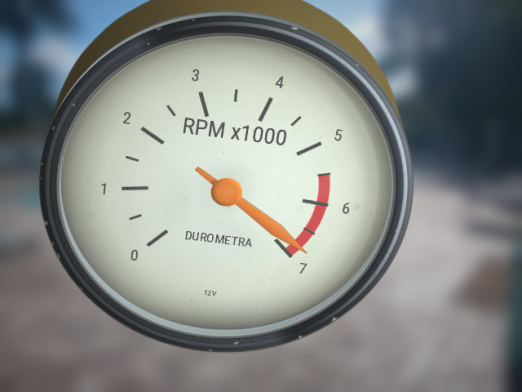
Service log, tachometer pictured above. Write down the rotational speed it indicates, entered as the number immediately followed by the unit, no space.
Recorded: 6750rpm
